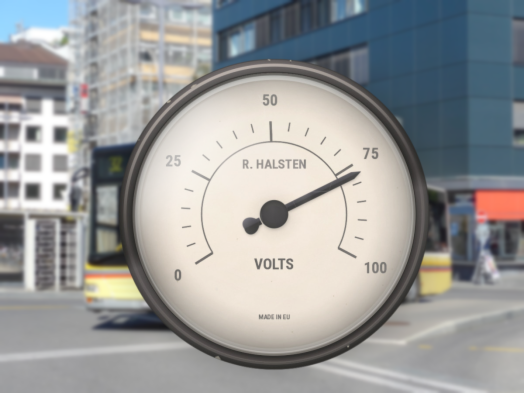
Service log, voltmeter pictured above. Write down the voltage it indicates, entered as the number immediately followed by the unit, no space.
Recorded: 77.5V
